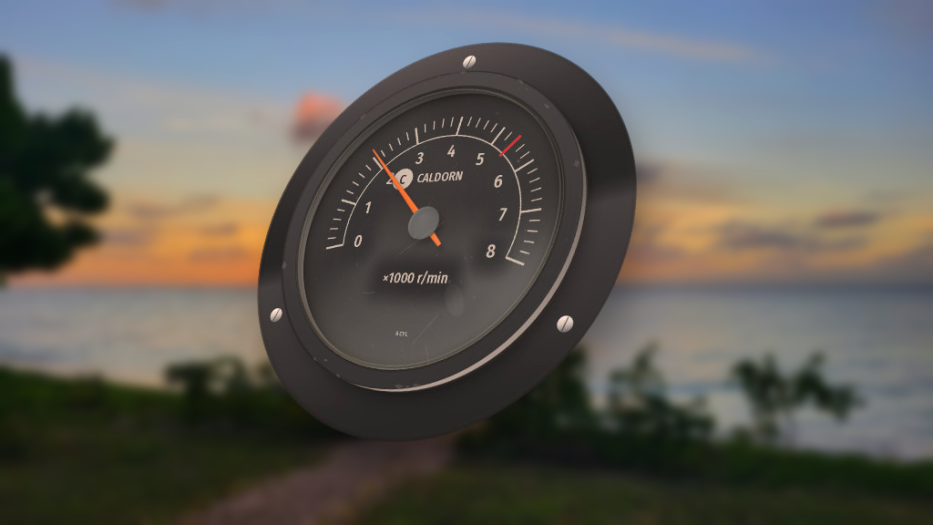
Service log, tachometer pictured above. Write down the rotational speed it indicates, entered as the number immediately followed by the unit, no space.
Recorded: 2100rpm
